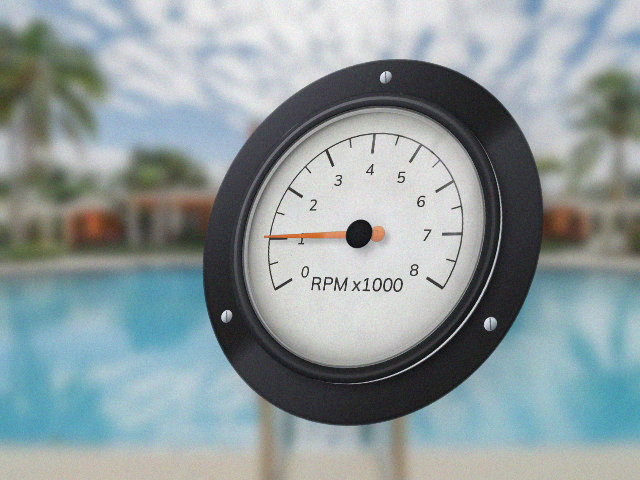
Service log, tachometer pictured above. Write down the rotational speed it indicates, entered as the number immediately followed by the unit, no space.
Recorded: 1000rpm
